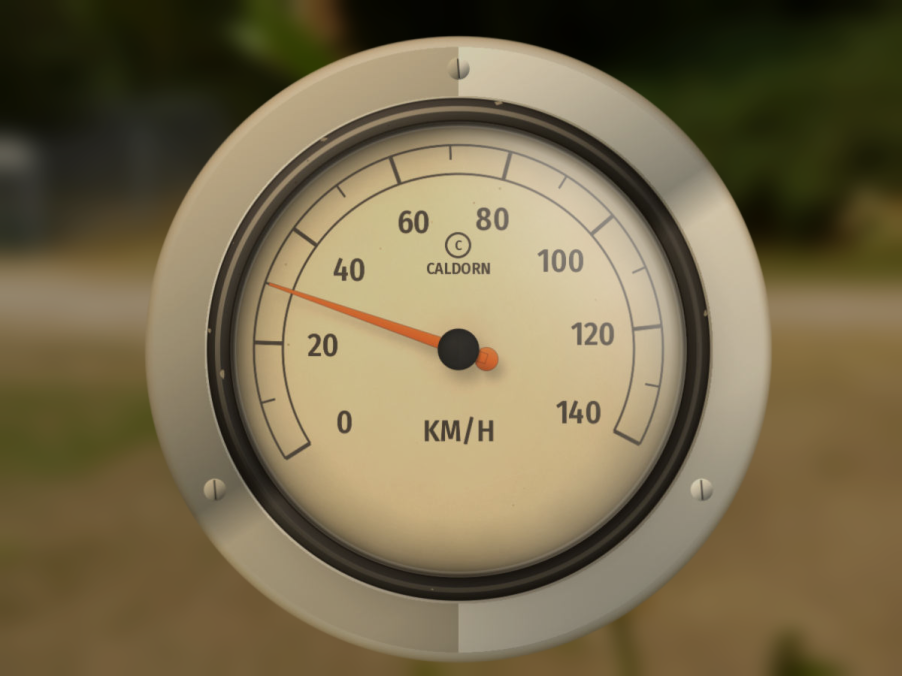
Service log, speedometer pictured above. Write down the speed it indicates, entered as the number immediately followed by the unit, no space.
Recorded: 30km/h
